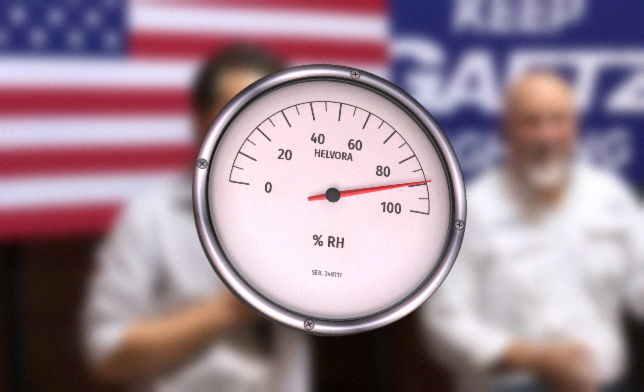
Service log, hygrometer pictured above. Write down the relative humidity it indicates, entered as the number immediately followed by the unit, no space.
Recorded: 90%
